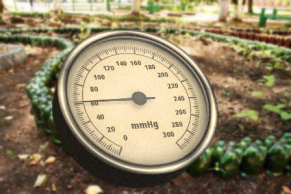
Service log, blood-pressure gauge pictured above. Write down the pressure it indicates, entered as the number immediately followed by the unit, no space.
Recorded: 60mmHg
